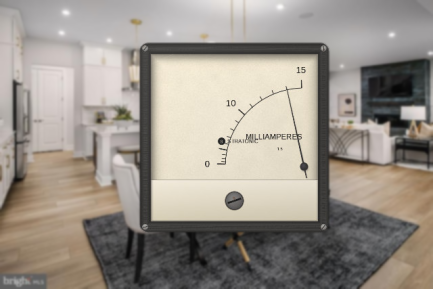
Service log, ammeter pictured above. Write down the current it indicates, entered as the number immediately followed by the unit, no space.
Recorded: 14mA
